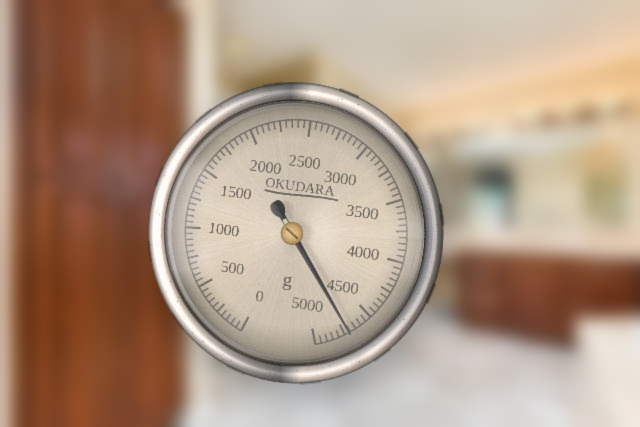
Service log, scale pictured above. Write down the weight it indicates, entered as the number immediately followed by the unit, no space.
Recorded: 4700g
